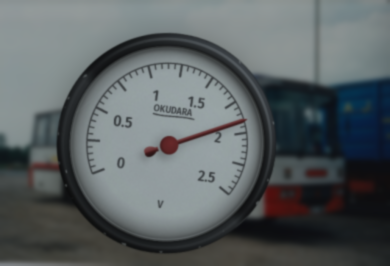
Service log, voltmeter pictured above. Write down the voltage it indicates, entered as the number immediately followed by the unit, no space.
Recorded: 1.9V
